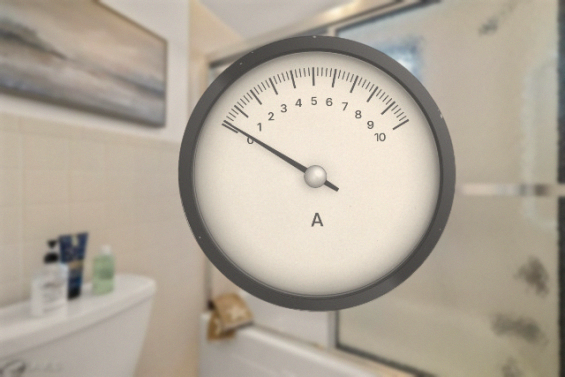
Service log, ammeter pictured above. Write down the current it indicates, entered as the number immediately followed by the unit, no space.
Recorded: 0.2A
